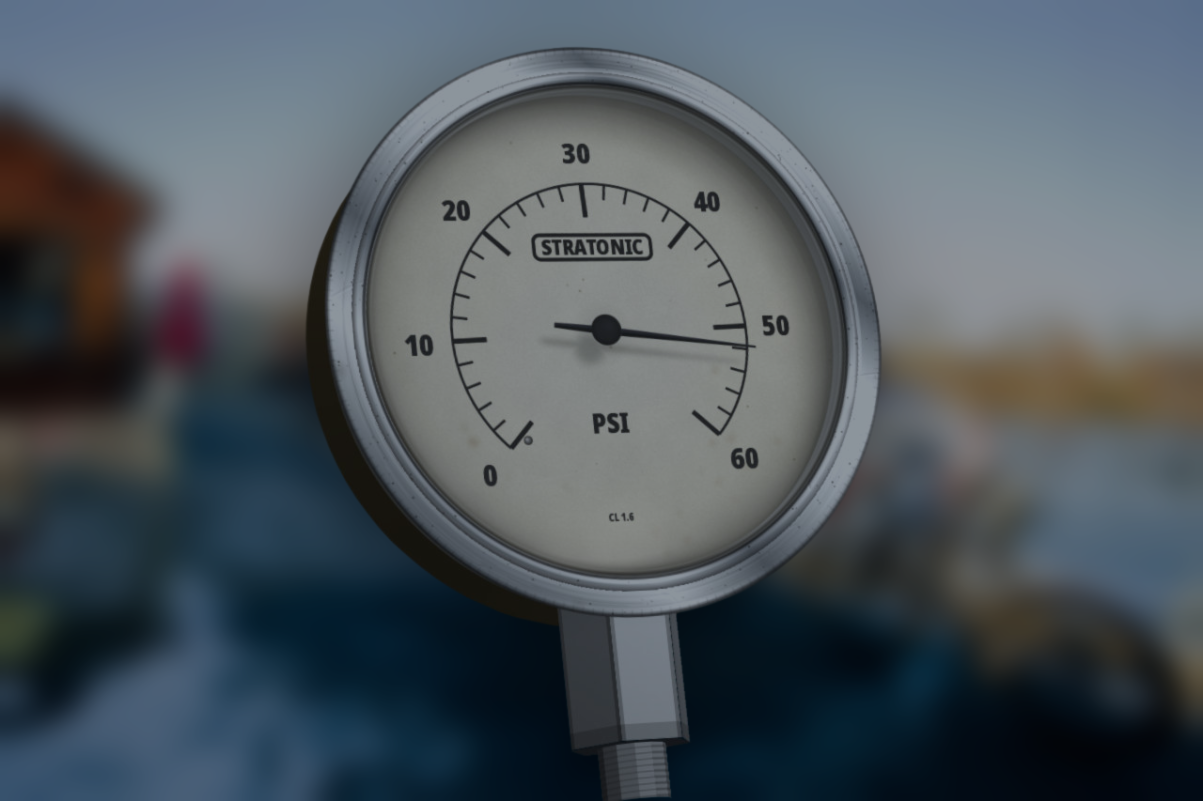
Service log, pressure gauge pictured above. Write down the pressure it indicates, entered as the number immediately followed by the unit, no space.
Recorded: 52psi
